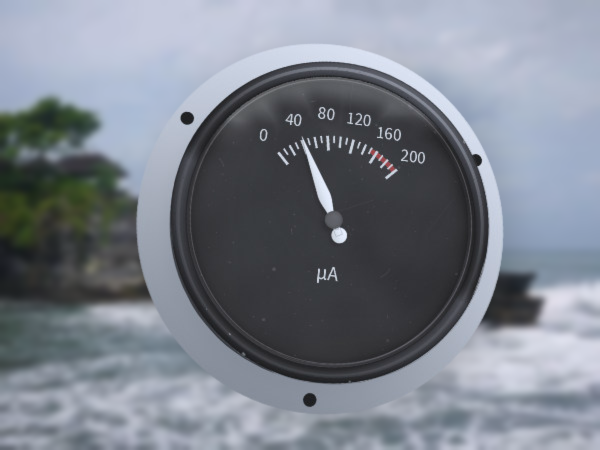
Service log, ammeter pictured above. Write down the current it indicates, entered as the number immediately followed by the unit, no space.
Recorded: 40µA
